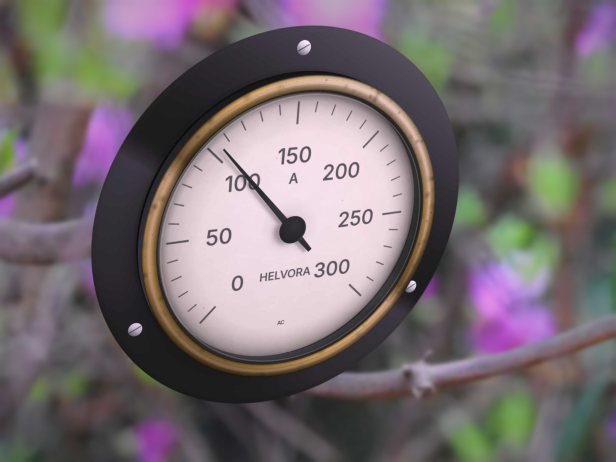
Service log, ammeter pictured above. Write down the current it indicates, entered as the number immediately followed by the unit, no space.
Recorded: 105A
